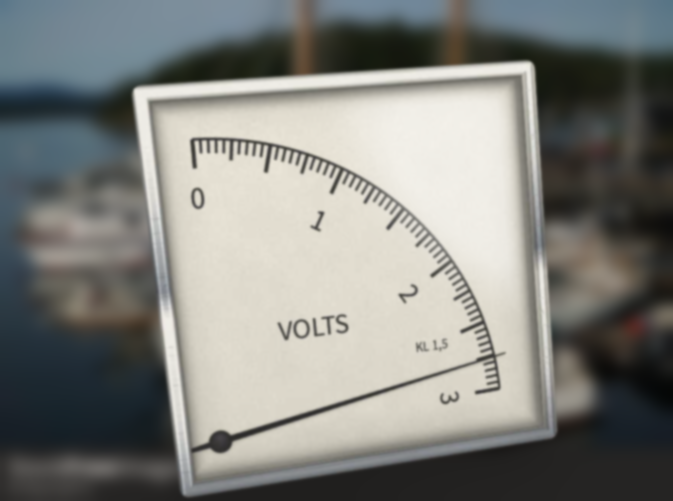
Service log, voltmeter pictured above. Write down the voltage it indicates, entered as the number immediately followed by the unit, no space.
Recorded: 2.75V
